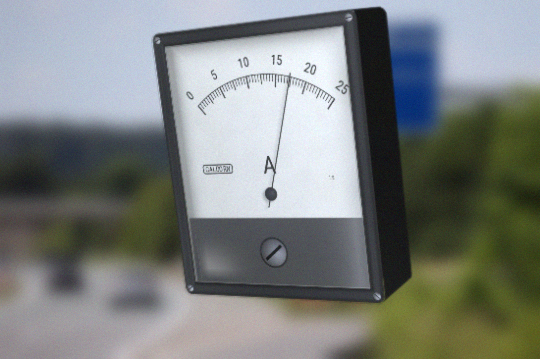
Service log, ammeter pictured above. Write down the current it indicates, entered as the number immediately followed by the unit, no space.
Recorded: 17.5A
